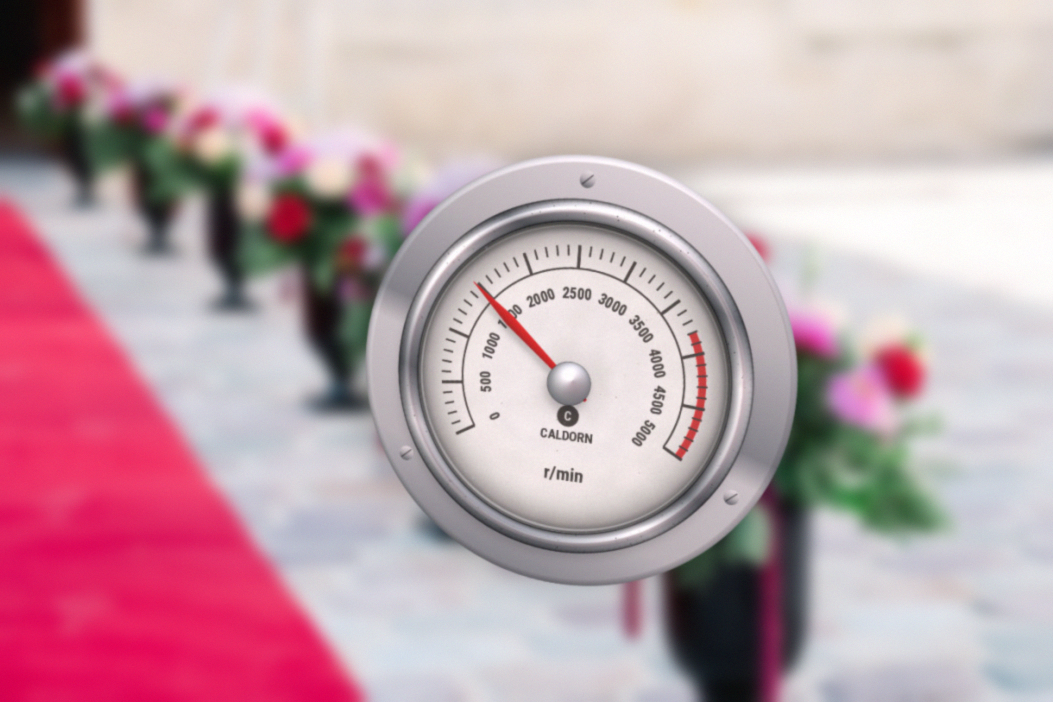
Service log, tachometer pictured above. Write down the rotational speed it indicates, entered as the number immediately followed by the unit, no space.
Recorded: 1500rpm
